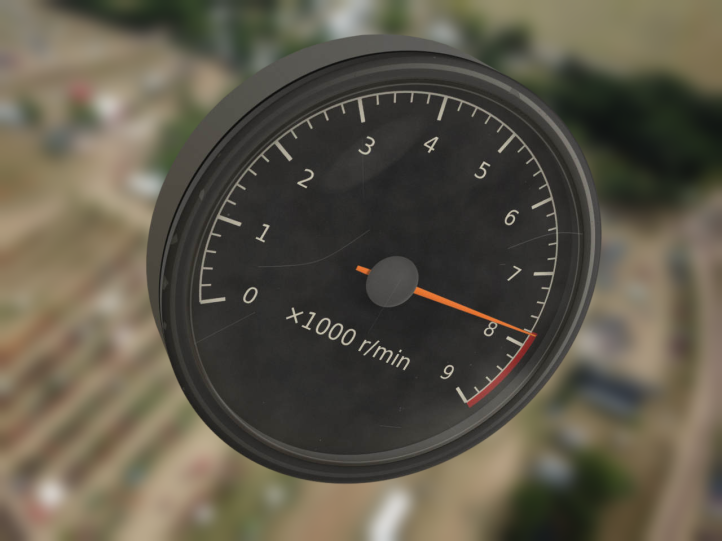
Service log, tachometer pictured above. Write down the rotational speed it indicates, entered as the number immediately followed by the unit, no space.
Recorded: 7800rpm
